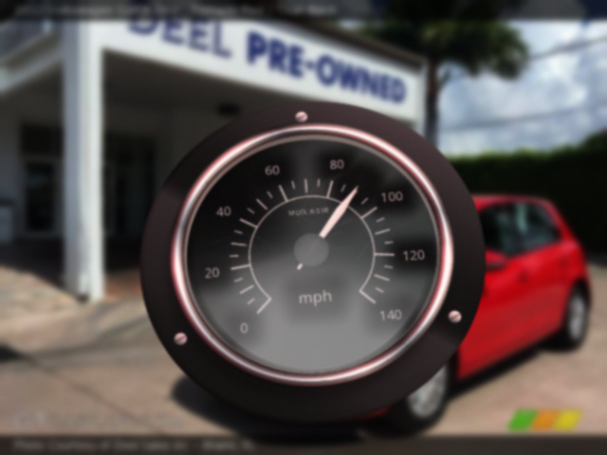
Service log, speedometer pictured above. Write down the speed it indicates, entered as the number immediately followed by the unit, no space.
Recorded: 90mph
